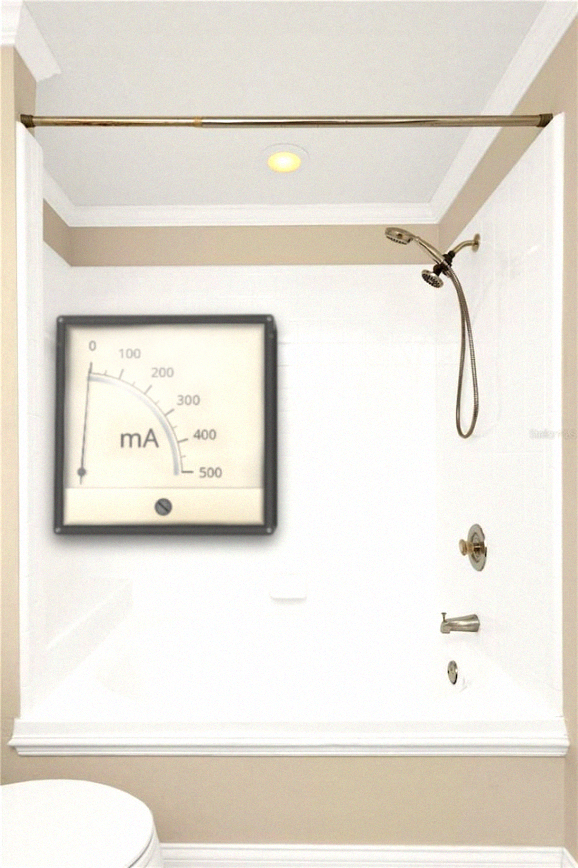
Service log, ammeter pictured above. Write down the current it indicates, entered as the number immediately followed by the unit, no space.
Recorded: 0mA
